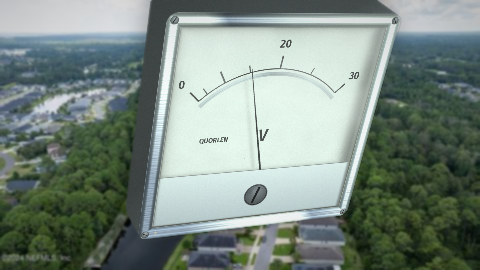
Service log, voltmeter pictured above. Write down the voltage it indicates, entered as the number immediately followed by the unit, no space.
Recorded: 15V
